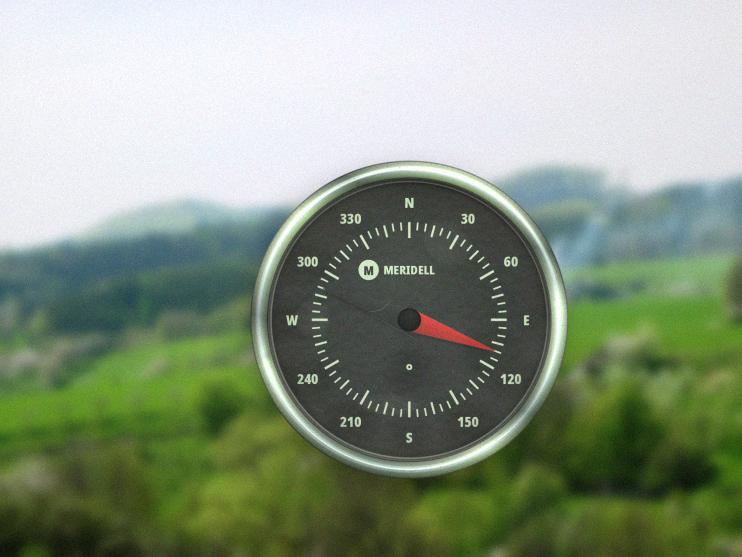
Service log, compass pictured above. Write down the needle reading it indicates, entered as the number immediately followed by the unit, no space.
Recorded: 110°
